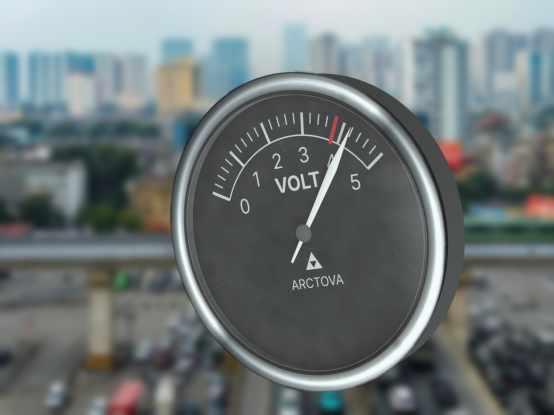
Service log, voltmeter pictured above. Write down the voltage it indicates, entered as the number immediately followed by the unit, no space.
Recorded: 4.2V
